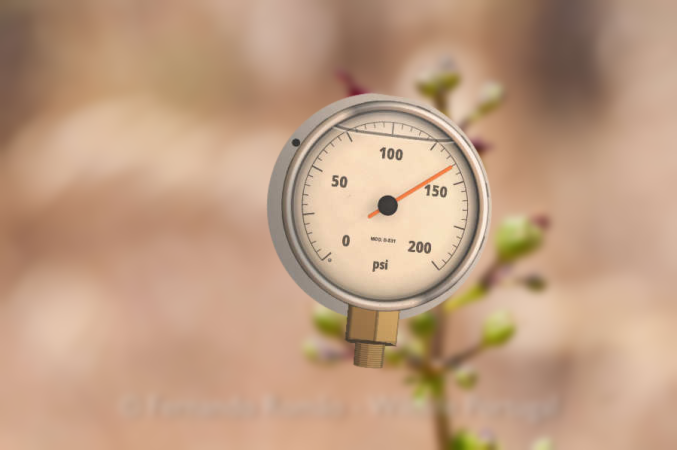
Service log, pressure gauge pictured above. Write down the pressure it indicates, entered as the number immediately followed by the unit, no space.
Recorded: 140psi
